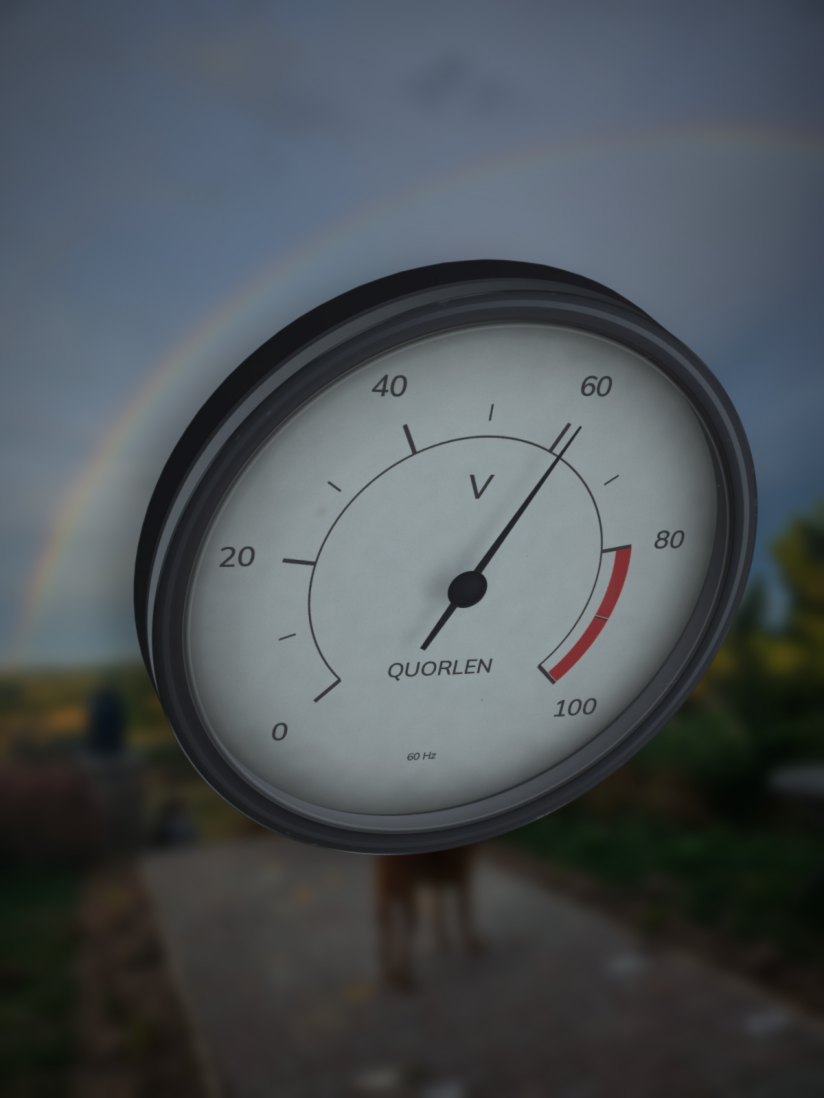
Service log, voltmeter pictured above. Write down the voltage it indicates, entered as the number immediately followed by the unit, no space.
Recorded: 60V
